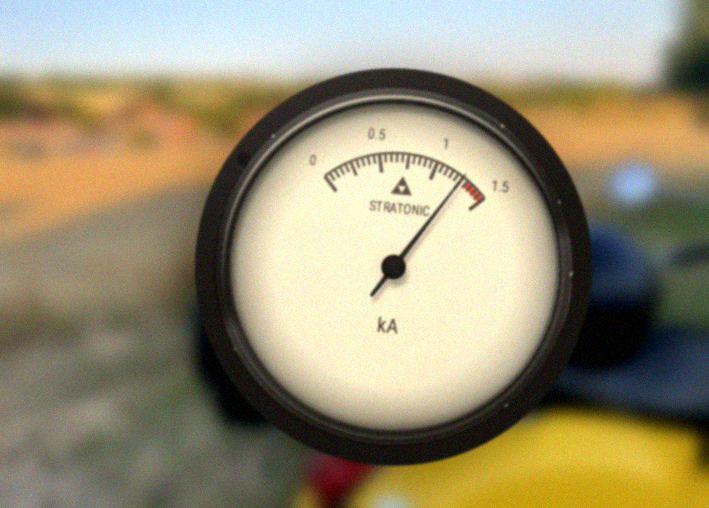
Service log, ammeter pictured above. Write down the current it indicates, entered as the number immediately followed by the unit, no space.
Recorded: 1.25kA
